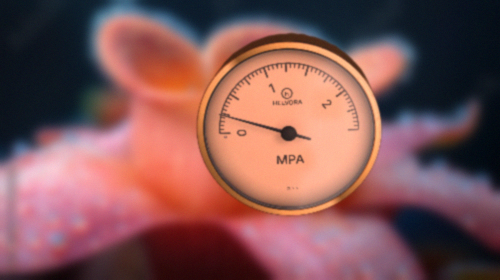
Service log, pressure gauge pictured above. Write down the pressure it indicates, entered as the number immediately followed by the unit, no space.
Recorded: 0.25MPa
